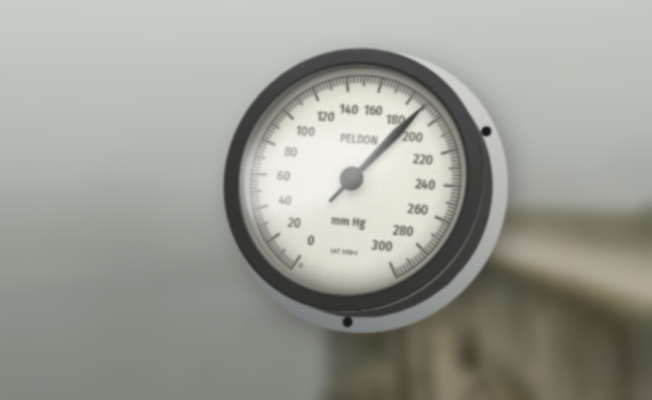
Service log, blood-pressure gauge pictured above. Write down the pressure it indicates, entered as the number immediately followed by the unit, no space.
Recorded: 190mmHg
